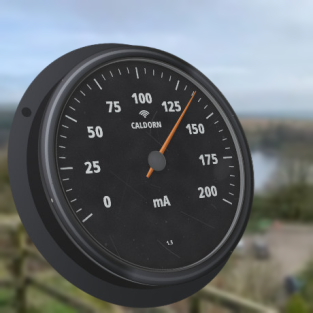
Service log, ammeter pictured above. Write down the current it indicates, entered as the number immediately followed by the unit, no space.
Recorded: 135mA
